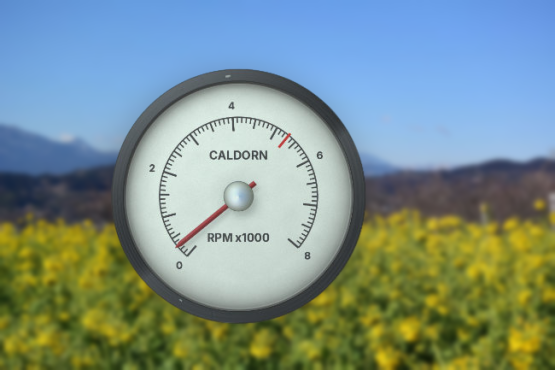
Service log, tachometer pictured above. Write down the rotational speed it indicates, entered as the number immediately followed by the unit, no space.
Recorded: 300rpm
